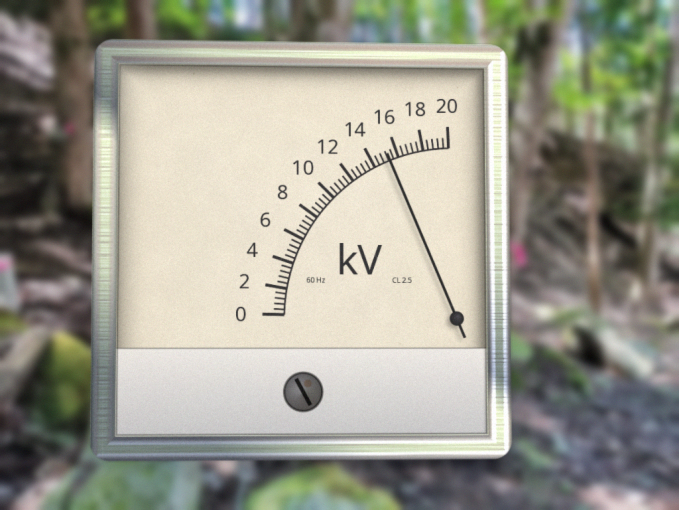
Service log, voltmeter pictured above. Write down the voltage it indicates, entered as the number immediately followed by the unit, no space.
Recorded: 15.2kV
